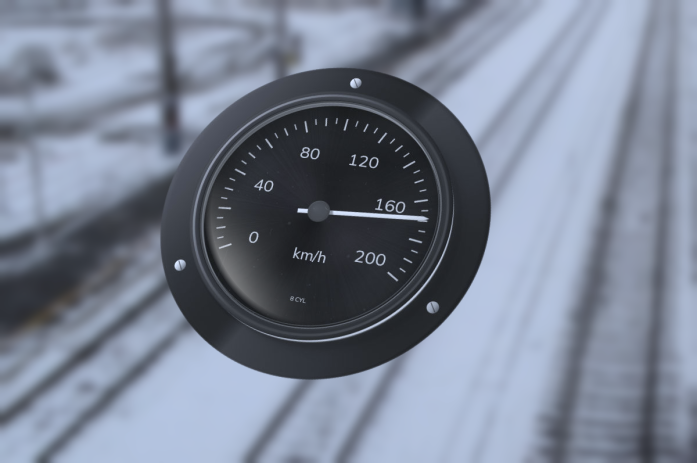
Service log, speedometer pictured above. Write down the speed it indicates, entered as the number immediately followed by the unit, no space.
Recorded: 170km/h
